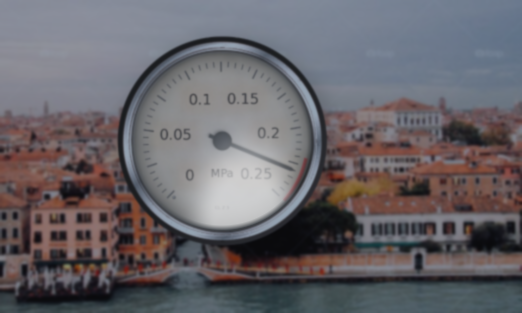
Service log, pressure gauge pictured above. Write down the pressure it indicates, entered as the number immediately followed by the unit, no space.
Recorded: 0.23MPa
